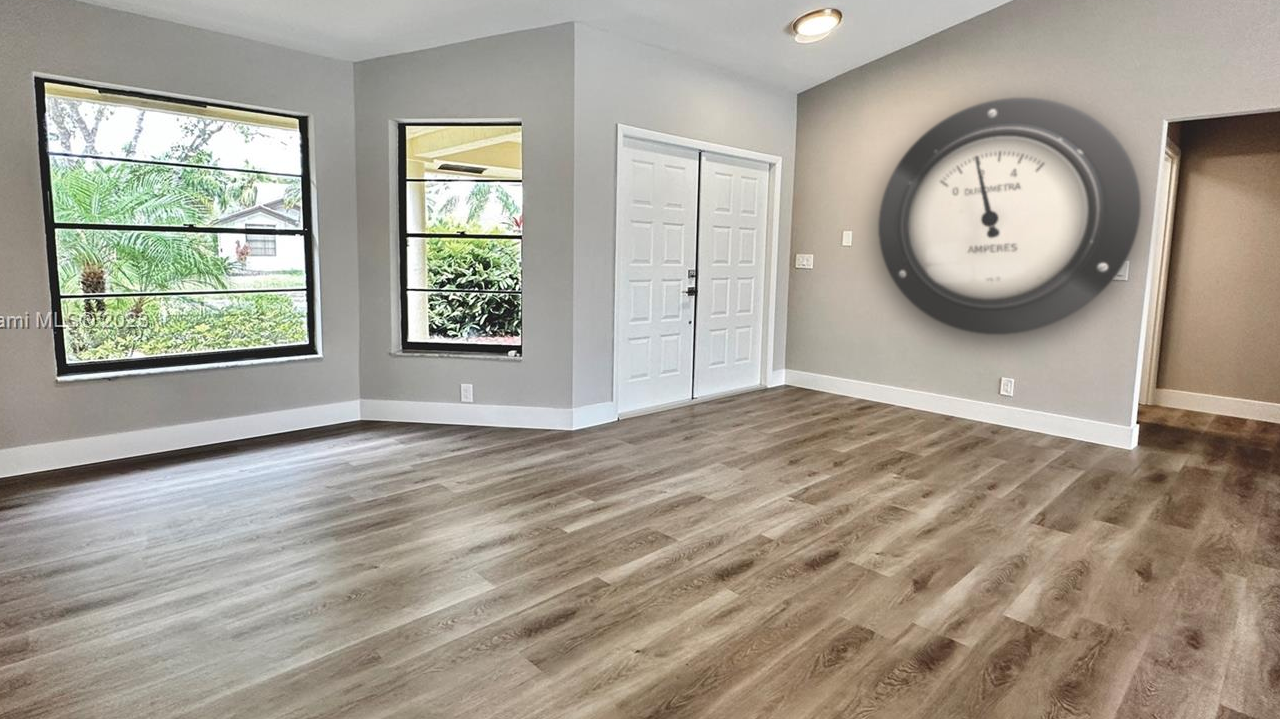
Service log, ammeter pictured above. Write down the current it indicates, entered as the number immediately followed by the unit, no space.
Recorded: 2A
